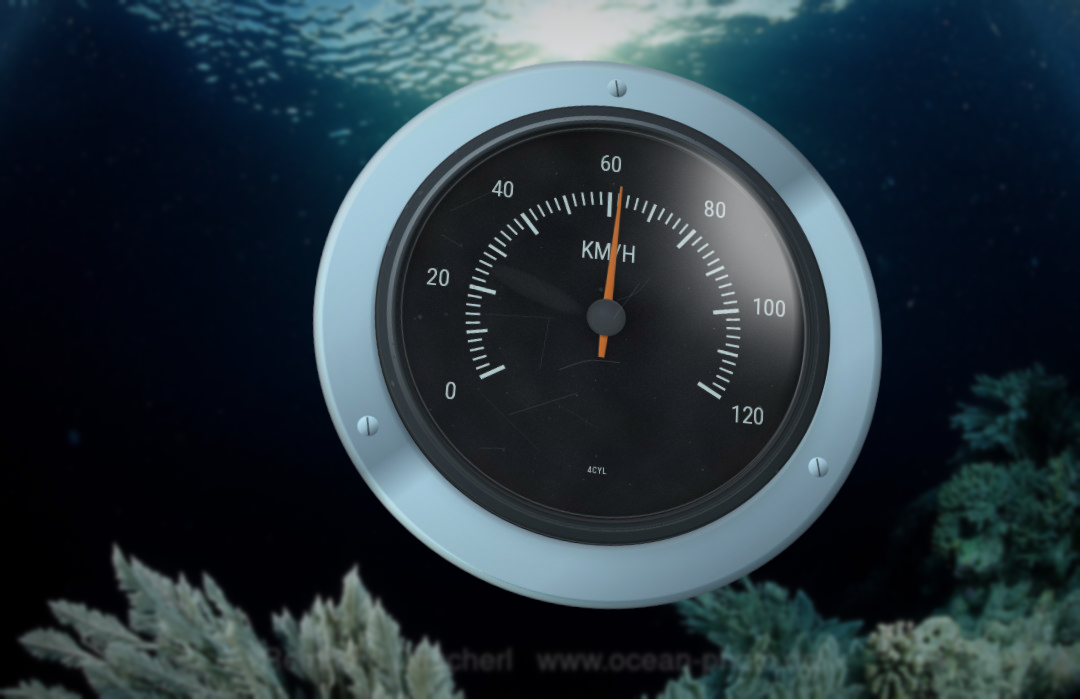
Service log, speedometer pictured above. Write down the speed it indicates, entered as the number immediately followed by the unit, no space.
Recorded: 62km/h
